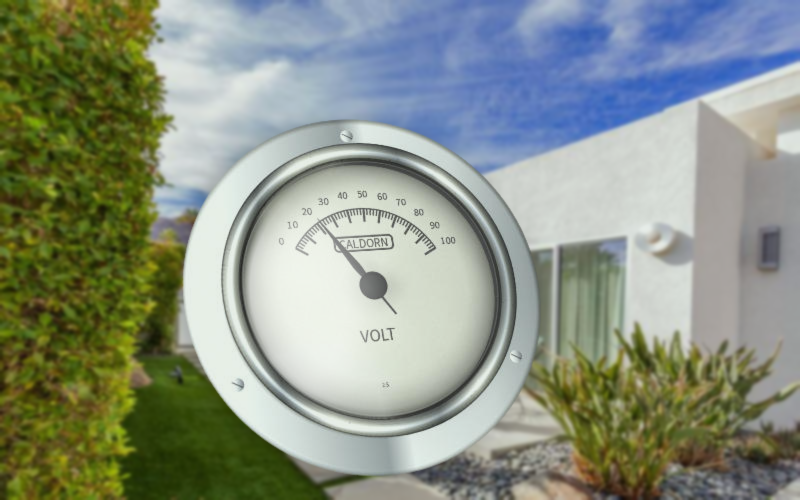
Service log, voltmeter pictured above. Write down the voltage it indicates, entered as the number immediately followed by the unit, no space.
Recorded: 20V
